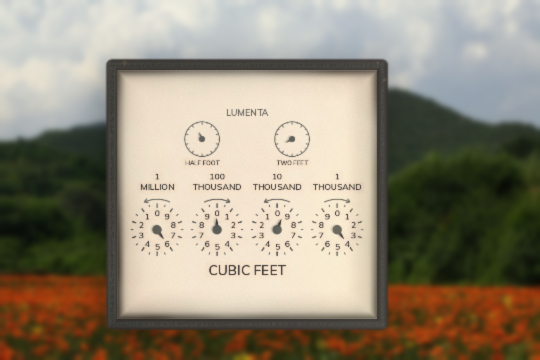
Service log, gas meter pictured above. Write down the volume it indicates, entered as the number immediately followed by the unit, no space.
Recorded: 599400ft³
